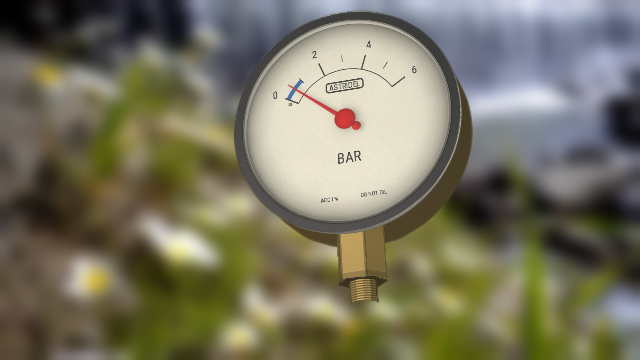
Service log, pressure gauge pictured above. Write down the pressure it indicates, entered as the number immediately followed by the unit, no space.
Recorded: 0.5bar
